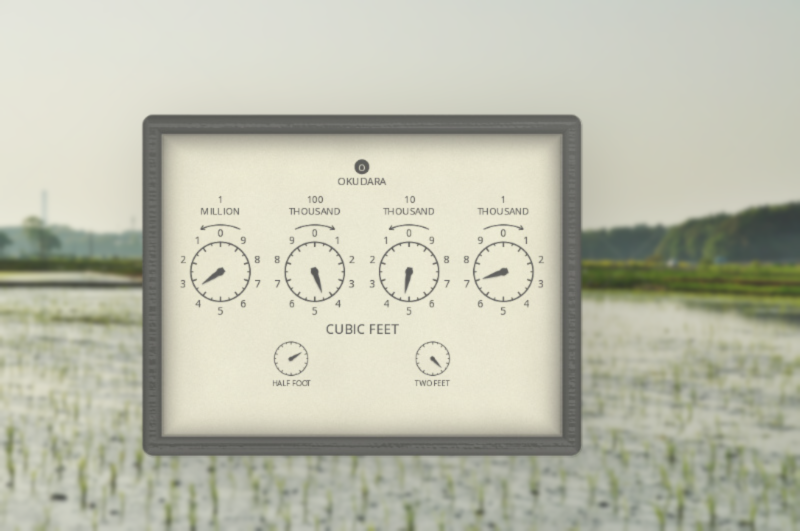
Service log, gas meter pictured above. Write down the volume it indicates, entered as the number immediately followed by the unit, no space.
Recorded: 344700ft³
